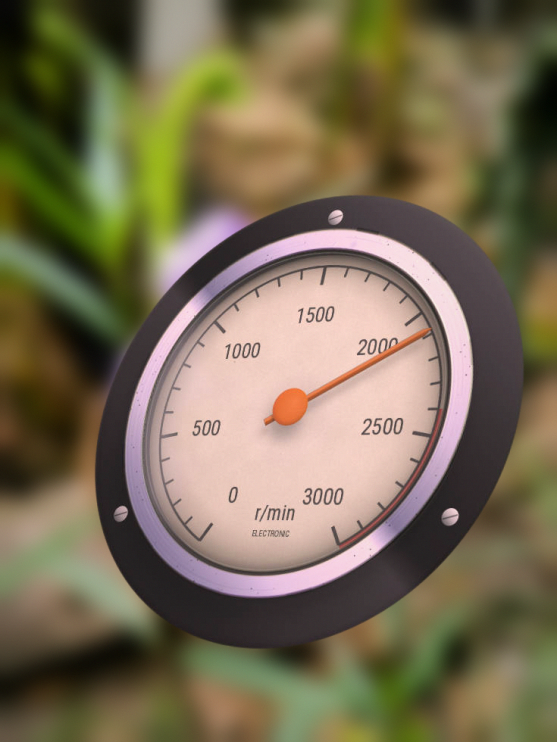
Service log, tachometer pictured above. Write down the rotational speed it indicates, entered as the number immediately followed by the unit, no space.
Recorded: 2100rpm
